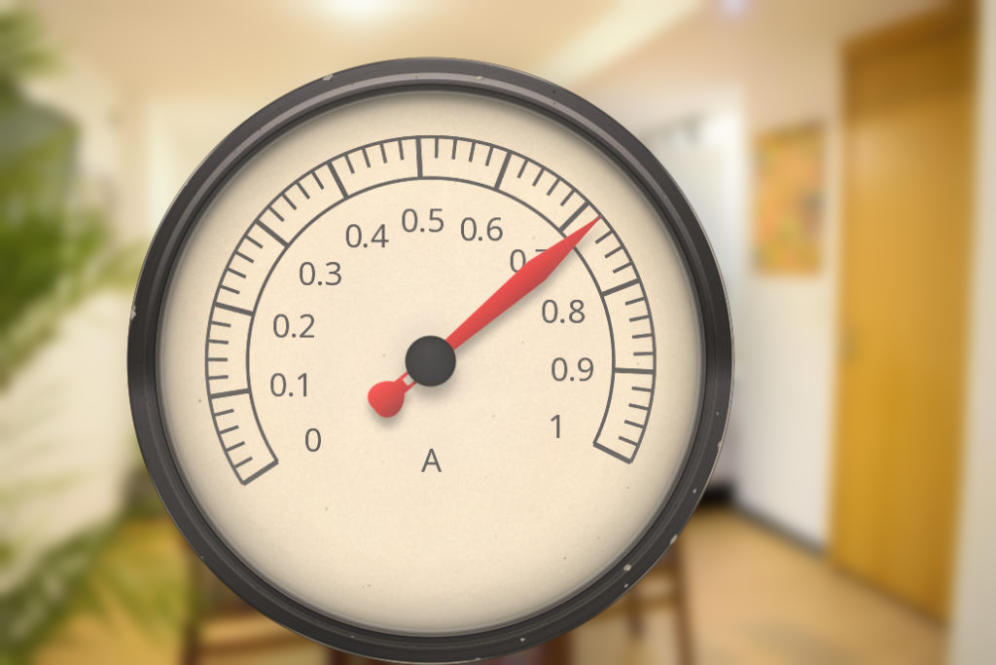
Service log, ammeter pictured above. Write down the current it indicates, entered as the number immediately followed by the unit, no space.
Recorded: 0.72A
